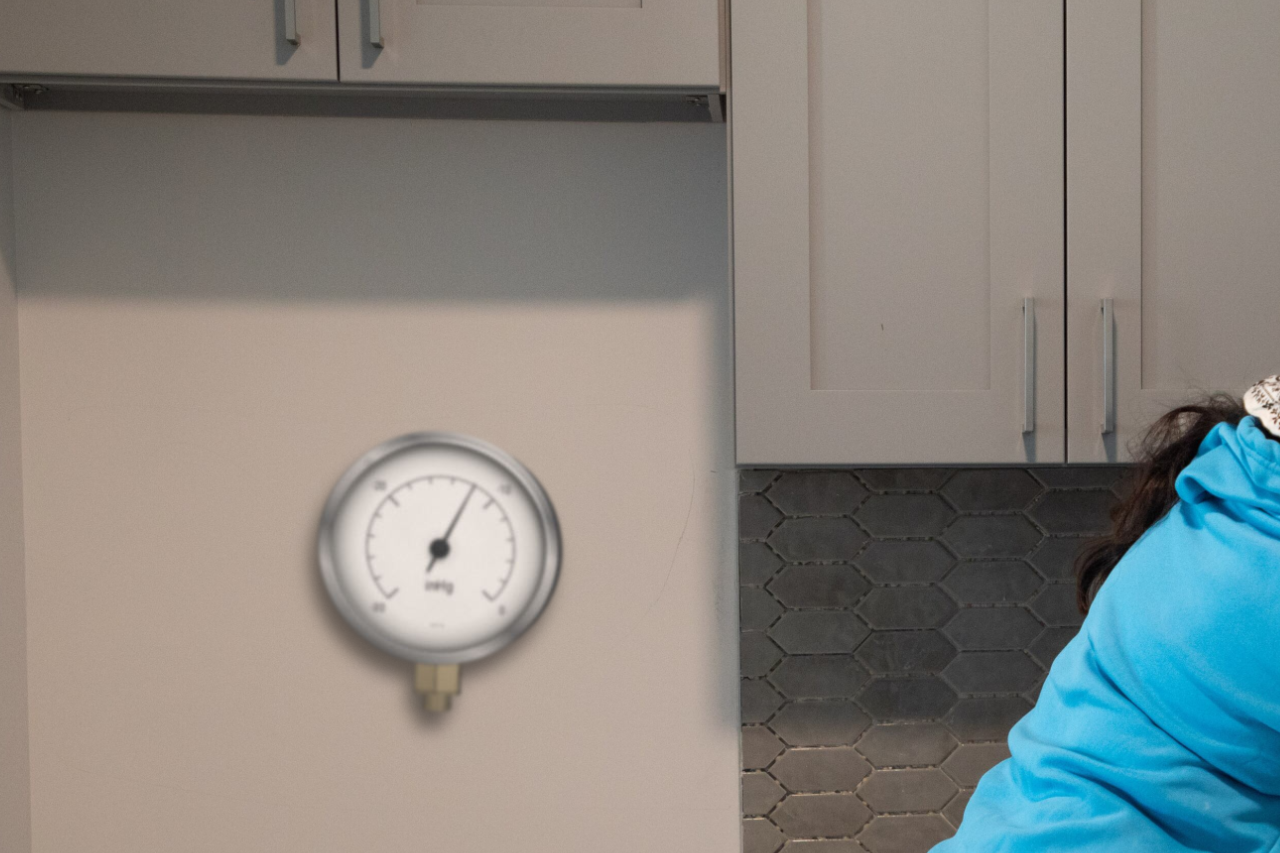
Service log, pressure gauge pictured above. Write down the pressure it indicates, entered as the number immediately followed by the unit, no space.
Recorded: -12inHg
